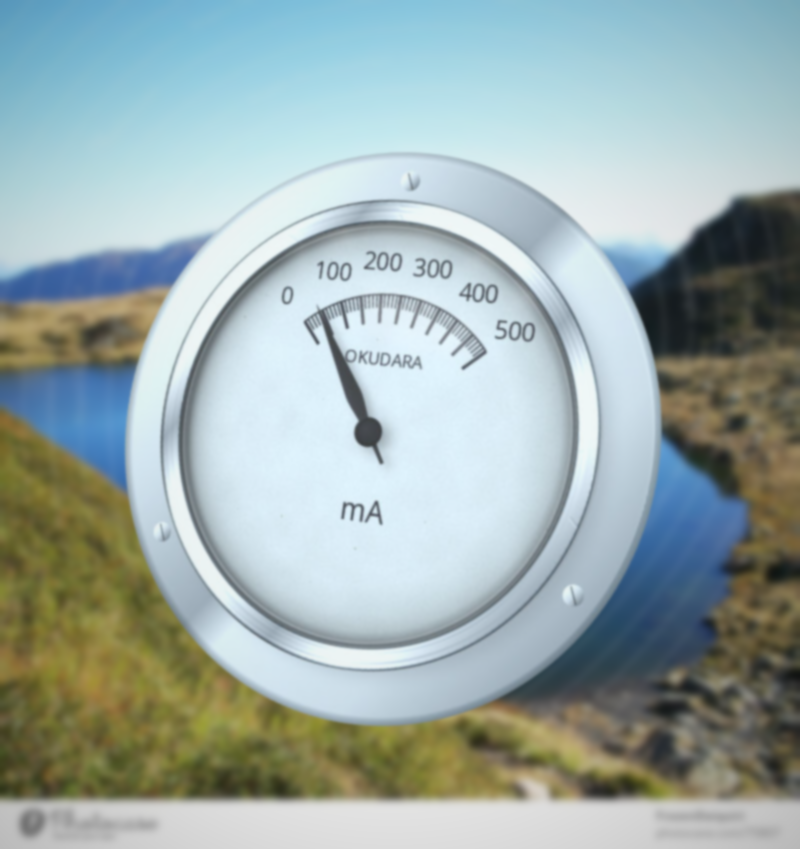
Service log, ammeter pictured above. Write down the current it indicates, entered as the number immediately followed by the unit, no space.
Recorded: 50mA
